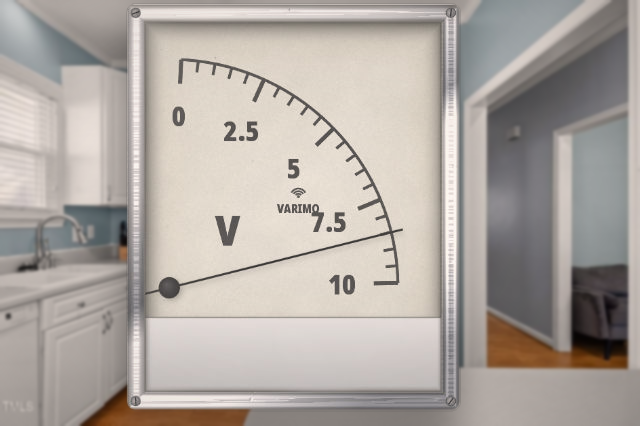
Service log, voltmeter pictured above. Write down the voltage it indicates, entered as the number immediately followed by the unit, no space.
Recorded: 8.5V
